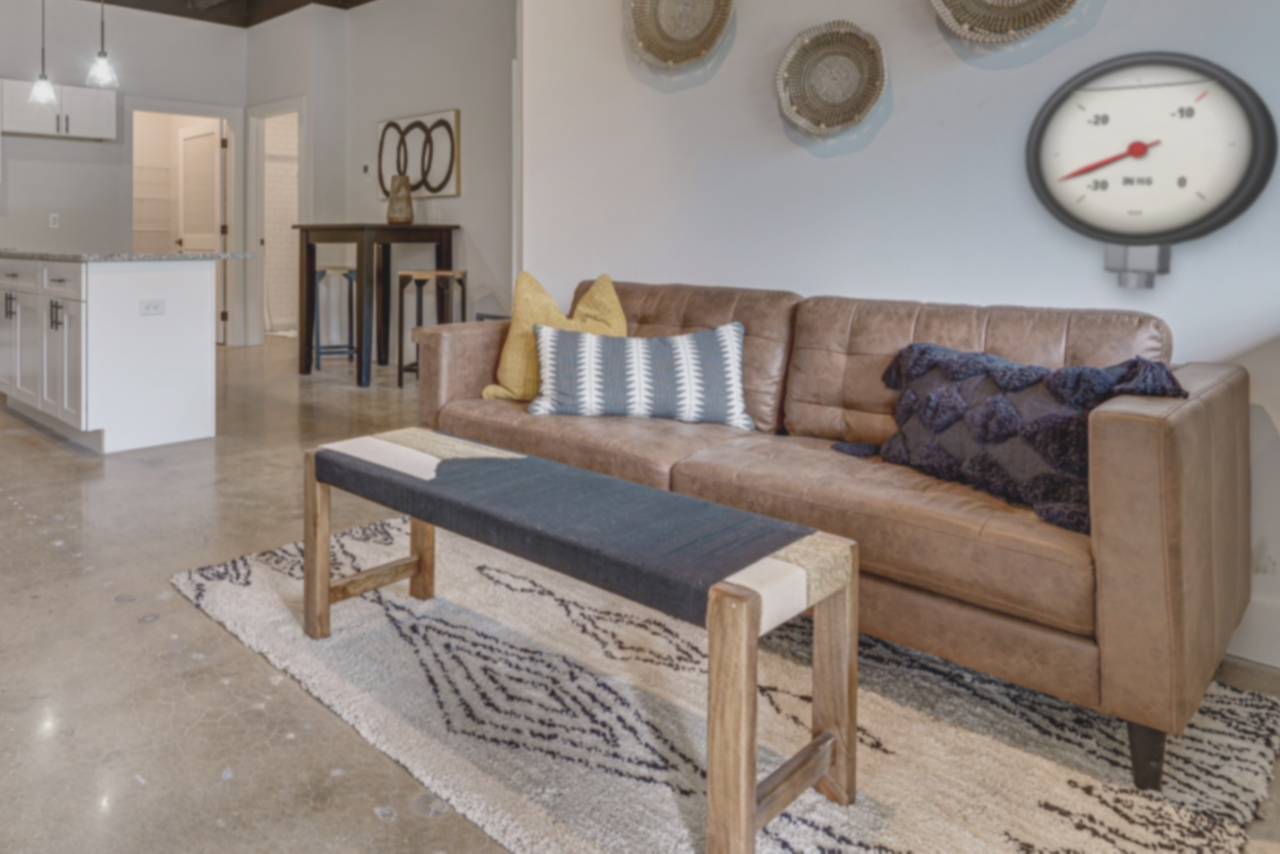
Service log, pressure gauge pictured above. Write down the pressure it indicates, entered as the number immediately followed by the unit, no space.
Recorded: -27.5inHg
